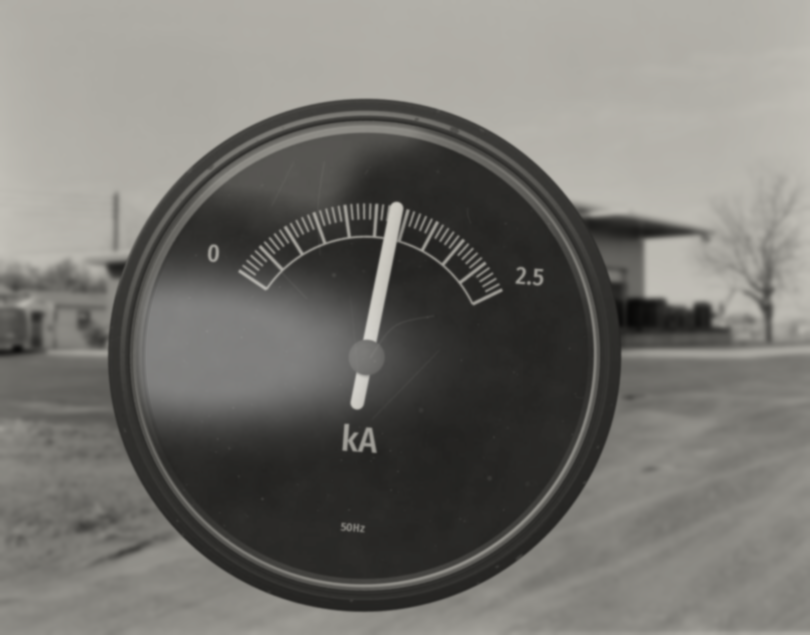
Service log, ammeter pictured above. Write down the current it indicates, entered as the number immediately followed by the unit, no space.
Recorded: 1.4kA
